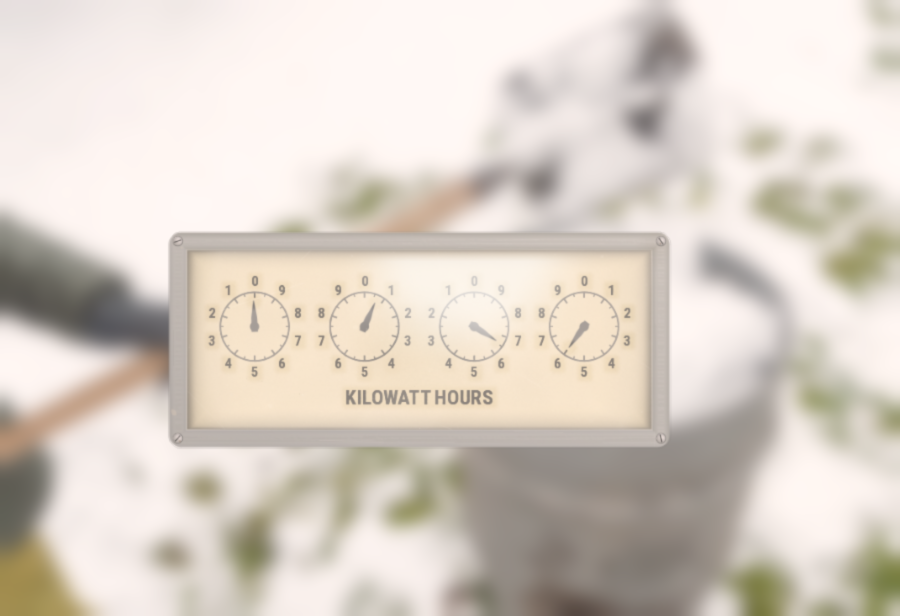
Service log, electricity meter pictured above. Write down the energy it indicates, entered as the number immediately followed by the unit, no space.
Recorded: 66kWh
